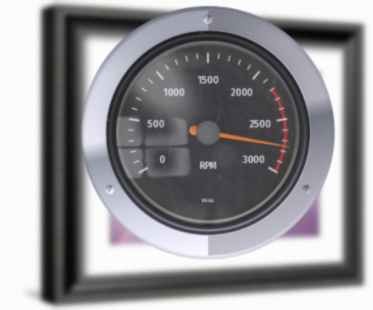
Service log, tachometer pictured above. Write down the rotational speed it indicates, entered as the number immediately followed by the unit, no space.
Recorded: 2750rpm
